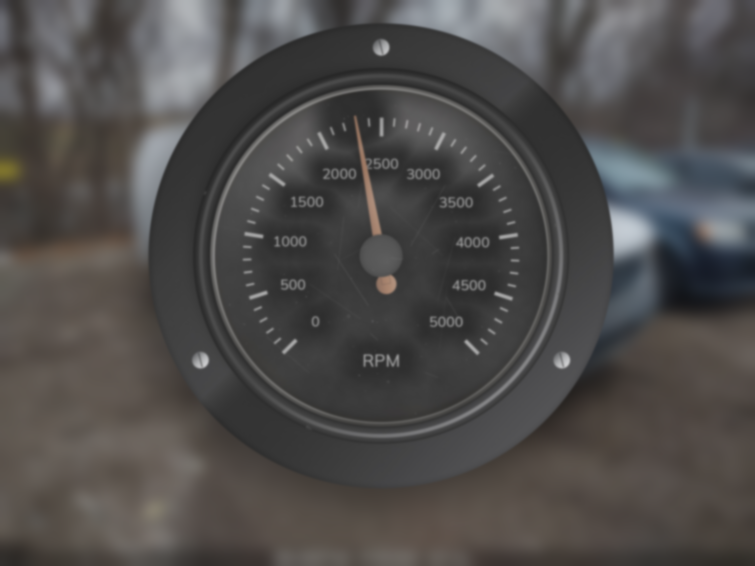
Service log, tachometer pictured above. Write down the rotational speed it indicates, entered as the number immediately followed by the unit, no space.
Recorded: 2300rpm
